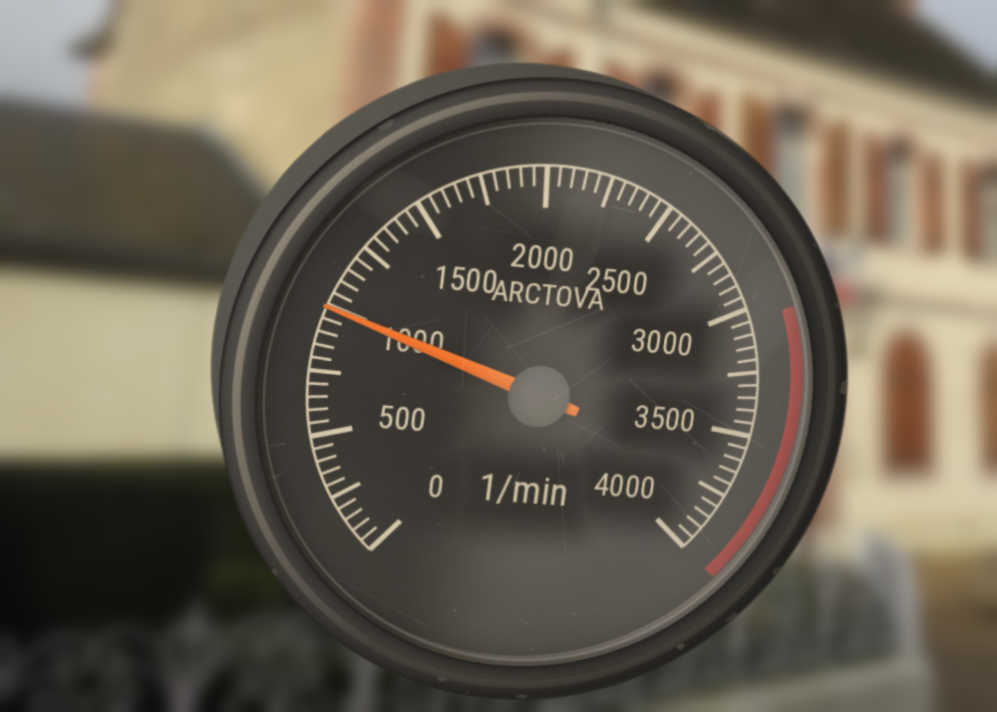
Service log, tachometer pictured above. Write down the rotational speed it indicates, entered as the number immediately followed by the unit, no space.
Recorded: 1000rpm
